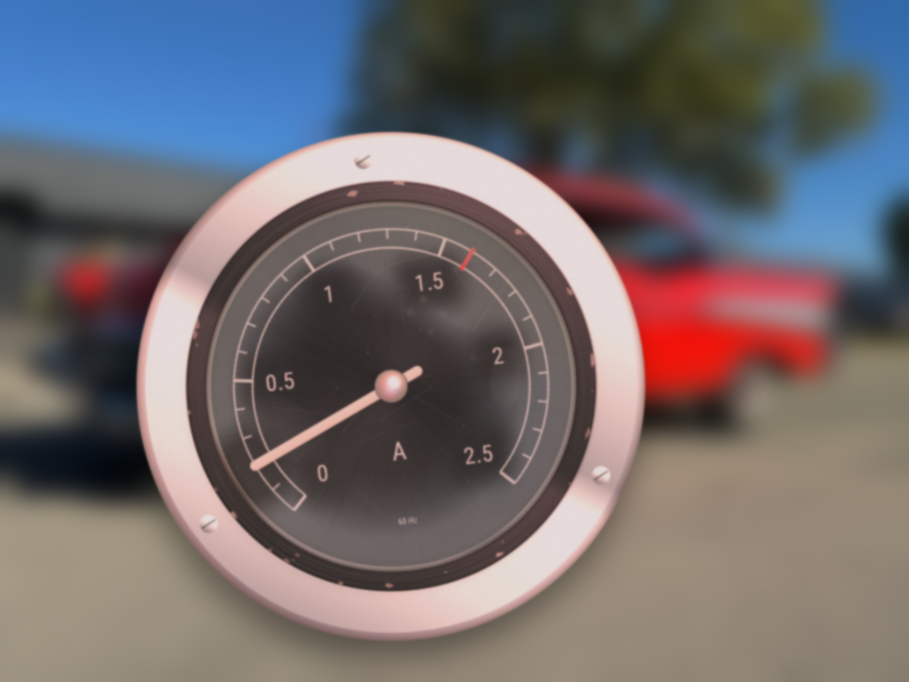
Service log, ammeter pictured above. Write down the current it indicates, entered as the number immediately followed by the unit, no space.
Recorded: 0.2A
